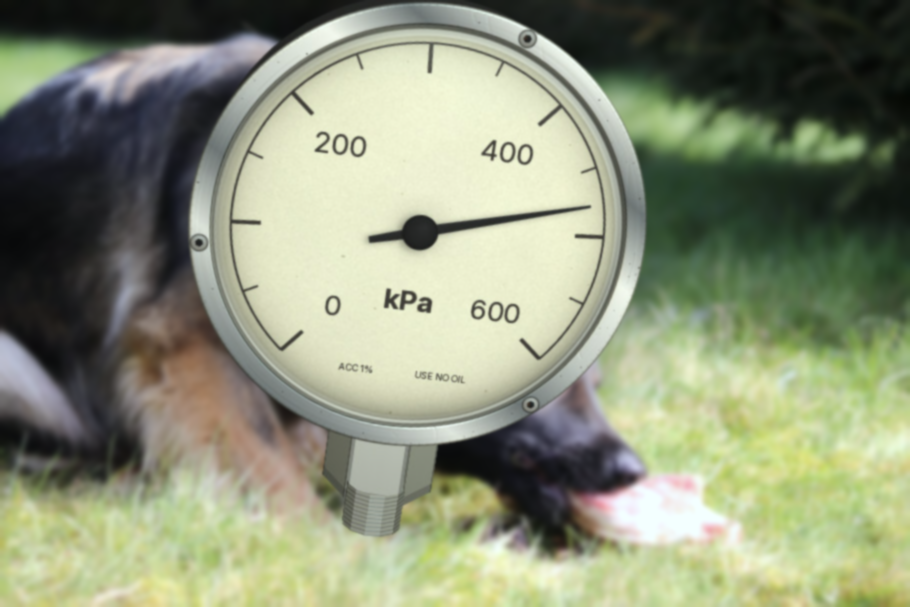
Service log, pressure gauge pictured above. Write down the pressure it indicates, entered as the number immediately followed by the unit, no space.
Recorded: 475kPa
